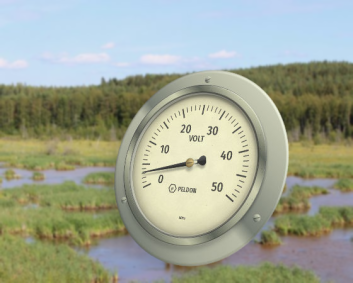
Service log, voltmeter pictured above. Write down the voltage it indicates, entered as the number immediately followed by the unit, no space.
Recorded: 3V
